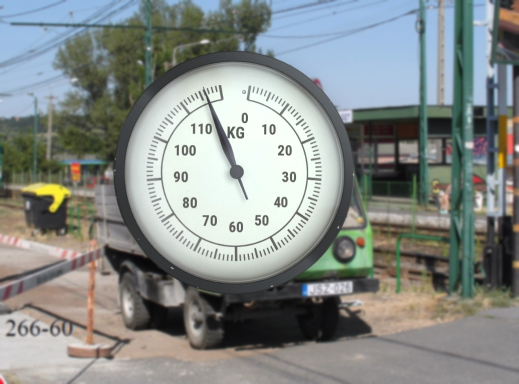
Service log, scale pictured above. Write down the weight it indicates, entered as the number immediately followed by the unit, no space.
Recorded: 116kg
